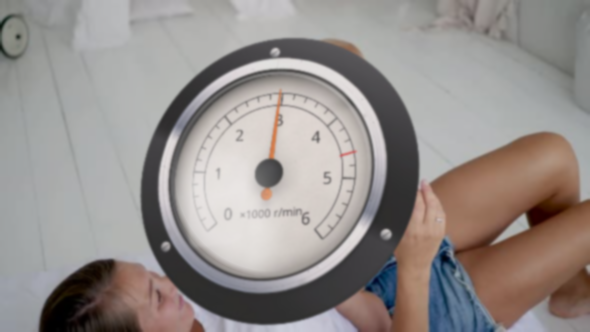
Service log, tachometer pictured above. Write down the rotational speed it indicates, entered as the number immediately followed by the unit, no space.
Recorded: 3000rpm
